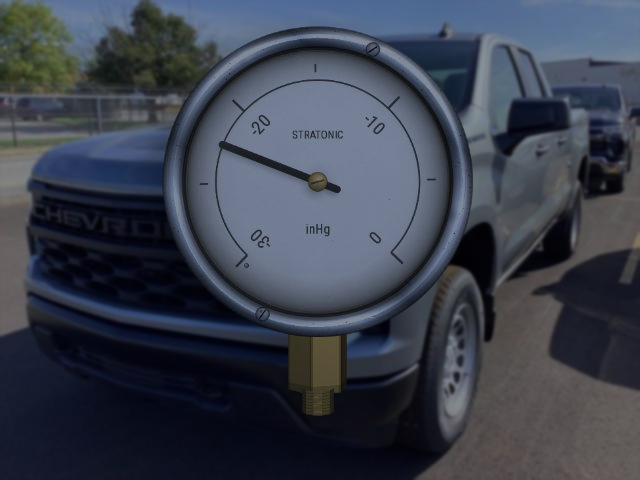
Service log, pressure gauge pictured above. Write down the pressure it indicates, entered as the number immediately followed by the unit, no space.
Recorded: -22.5inHg
